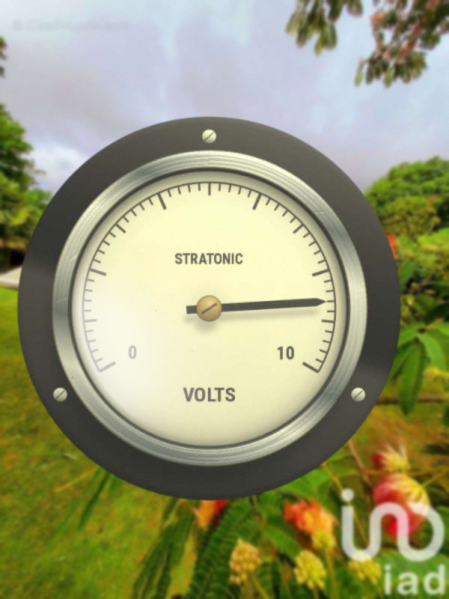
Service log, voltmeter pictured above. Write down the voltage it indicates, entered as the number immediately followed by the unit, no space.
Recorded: 8.6V
